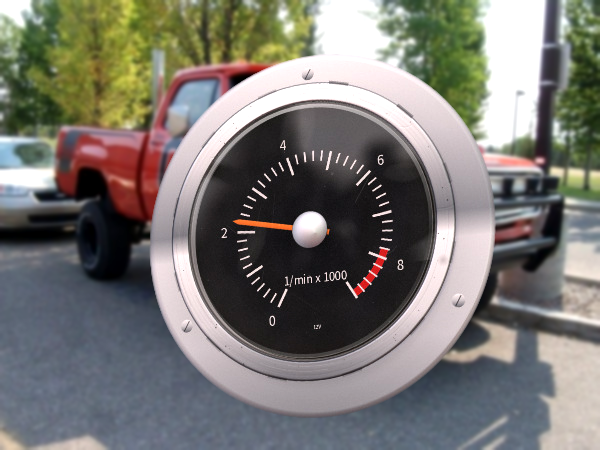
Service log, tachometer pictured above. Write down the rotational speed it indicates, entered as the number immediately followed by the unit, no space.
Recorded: 2200rpm
